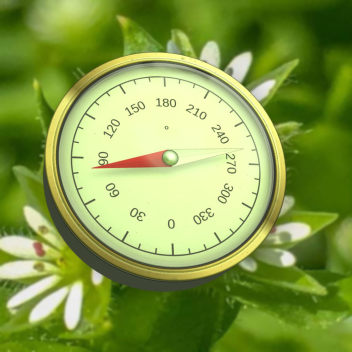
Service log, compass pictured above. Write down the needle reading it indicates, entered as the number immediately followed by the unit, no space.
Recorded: 80°
